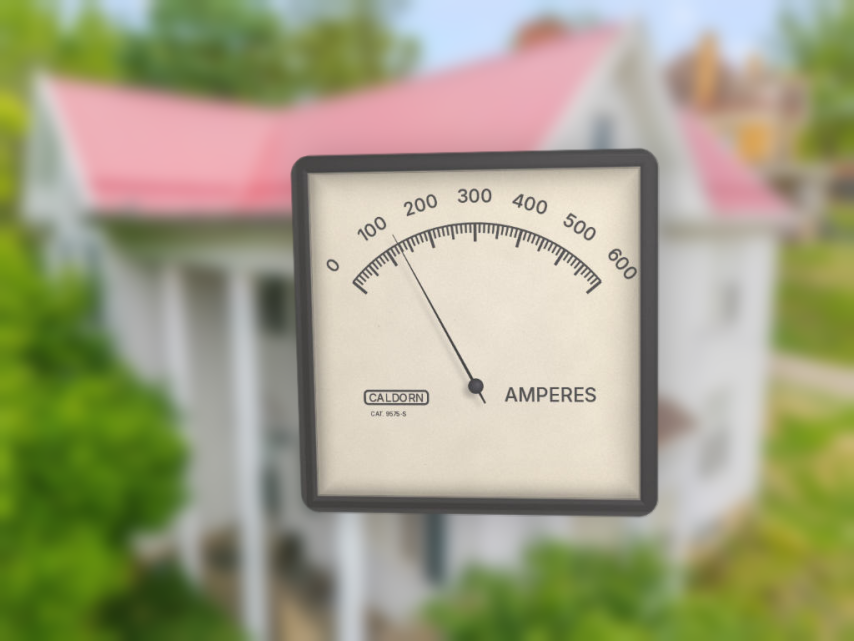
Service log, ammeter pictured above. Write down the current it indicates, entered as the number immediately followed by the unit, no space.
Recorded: 130A
